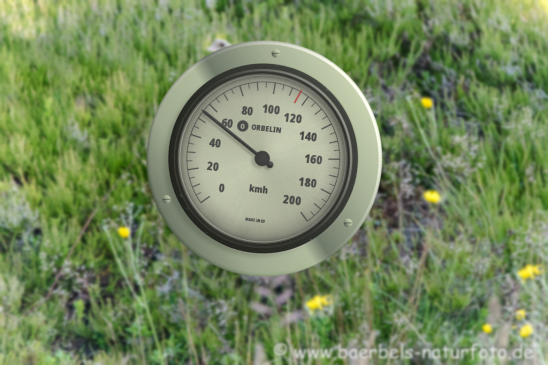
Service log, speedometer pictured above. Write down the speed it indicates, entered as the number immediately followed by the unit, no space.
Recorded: 55km/h
